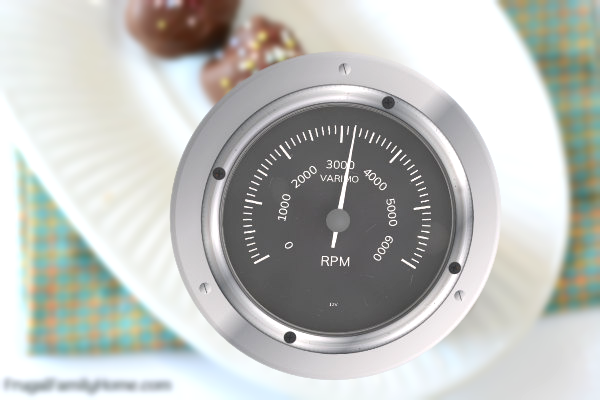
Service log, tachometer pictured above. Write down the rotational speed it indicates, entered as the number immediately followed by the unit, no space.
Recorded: 3200rpm
